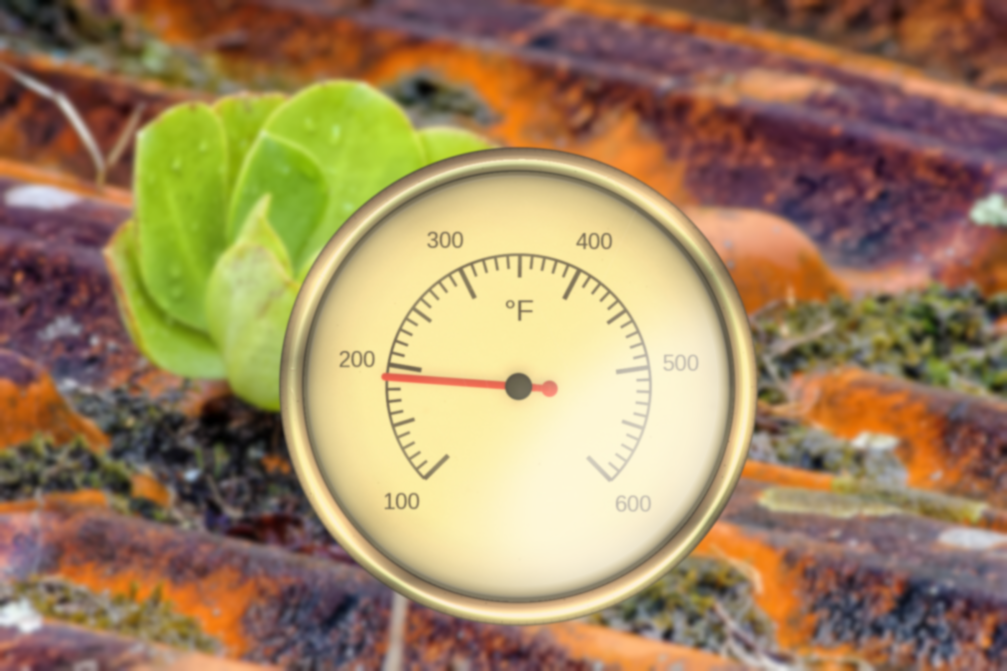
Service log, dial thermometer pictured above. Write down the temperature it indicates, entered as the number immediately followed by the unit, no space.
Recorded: 190°F
